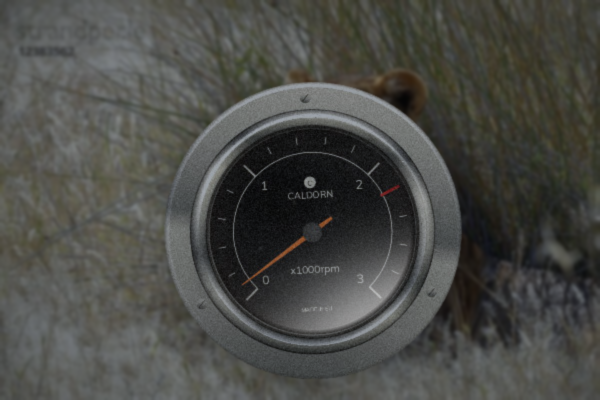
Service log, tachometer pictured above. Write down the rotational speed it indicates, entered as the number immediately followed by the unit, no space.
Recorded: 100rpm
